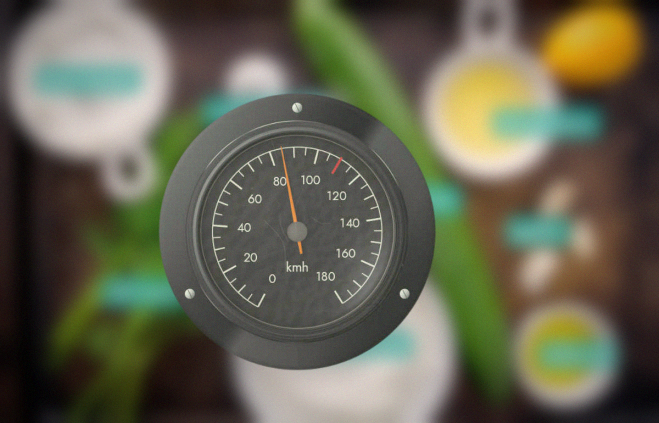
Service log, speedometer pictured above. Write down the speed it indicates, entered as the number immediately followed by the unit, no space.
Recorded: 85km/h
